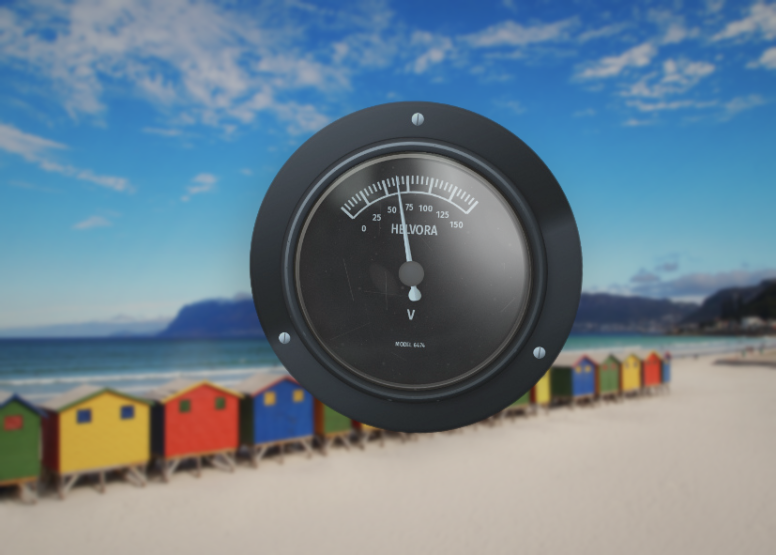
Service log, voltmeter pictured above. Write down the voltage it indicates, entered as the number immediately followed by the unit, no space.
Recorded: 65V
